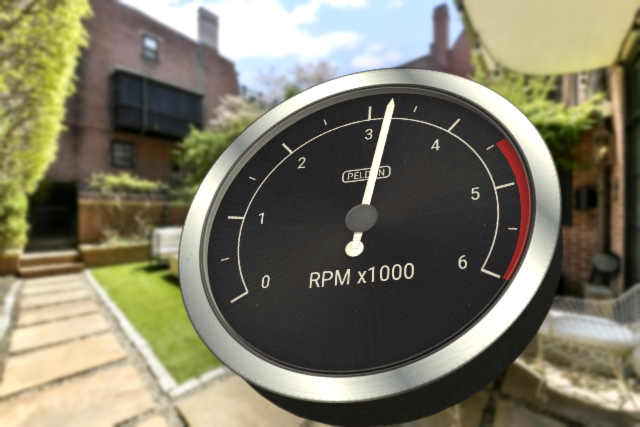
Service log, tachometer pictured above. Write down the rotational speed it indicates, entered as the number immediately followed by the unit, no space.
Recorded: 3250rpm
